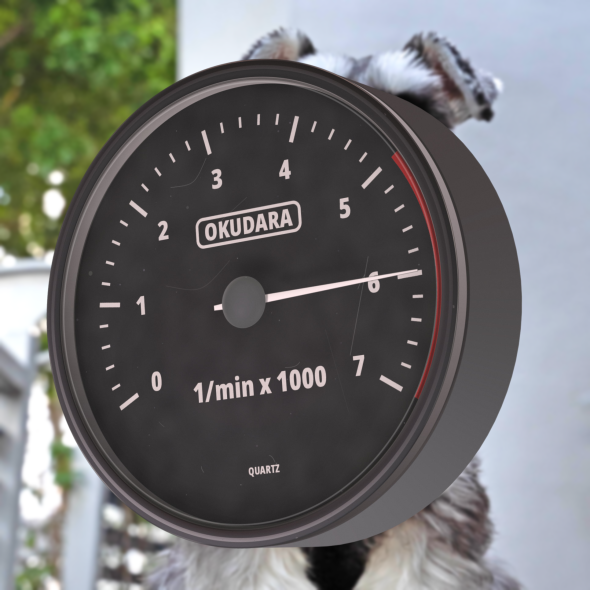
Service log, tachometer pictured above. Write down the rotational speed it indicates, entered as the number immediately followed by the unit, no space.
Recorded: 6000rpm
